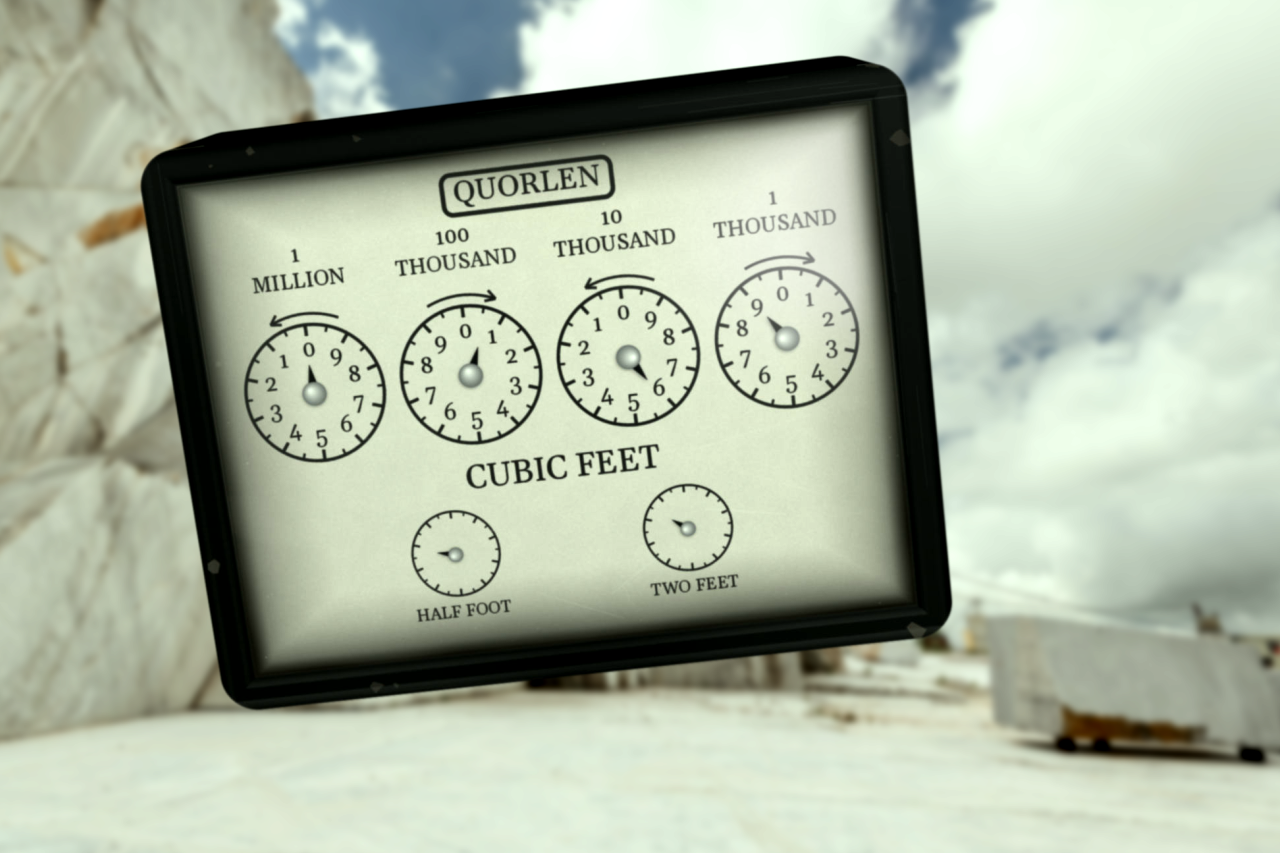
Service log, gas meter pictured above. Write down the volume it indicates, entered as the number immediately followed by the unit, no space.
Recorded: 5900ft³
